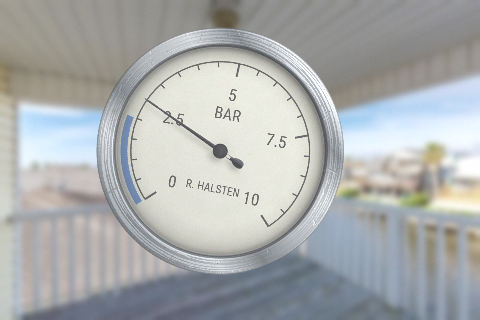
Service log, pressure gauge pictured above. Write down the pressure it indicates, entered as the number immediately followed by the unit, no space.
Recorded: 2.5bar
